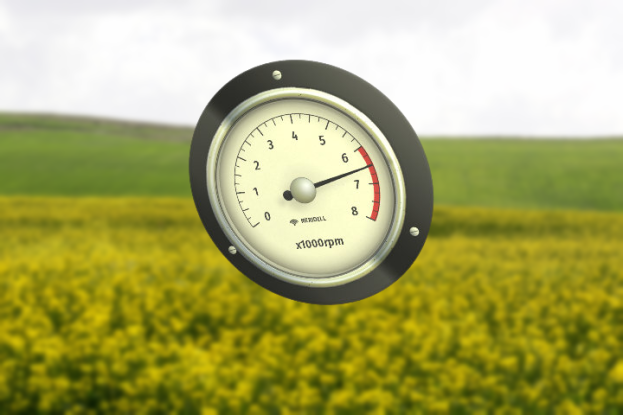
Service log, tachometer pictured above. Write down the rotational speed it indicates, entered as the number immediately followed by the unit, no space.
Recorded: 6500rpm
